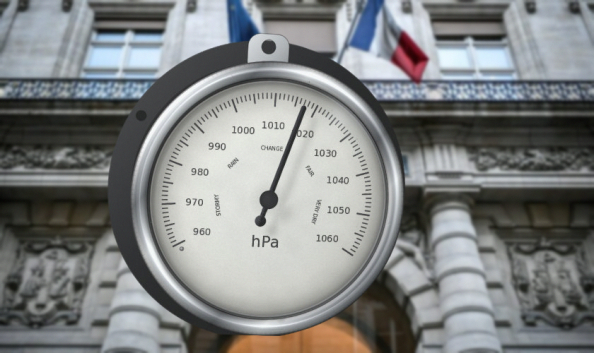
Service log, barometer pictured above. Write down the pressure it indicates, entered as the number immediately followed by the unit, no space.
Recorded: 1017hPa
